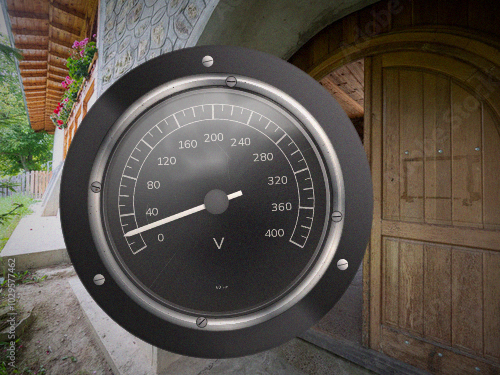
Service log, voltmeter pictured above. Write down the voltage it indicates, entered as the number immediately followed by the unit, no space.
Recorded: 20V
